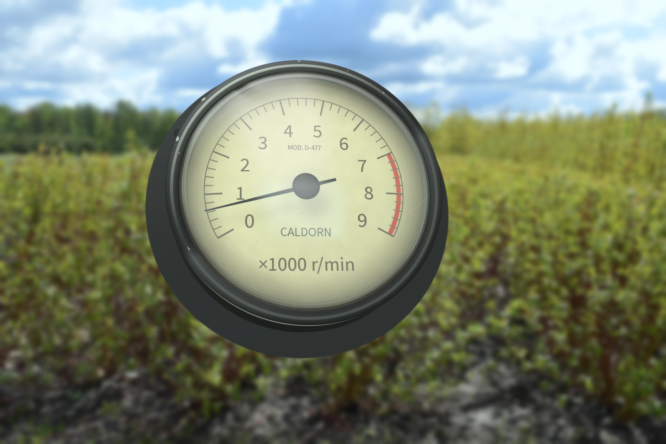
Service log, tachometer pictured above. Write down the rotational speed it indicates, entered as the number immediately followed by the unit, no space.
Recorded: 600rpm
